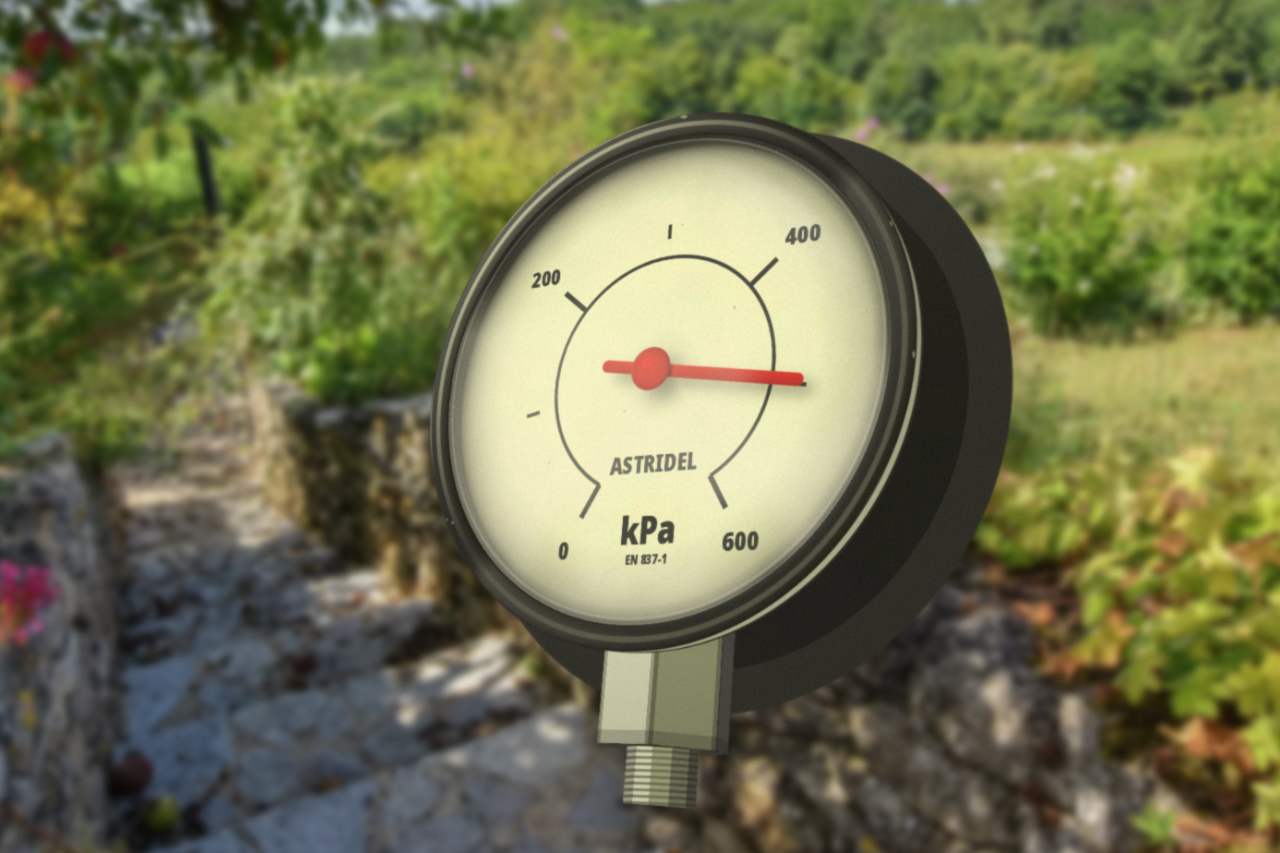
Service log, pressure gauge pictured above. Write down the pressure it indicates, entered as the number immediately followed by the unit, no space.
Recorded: 500kPa
